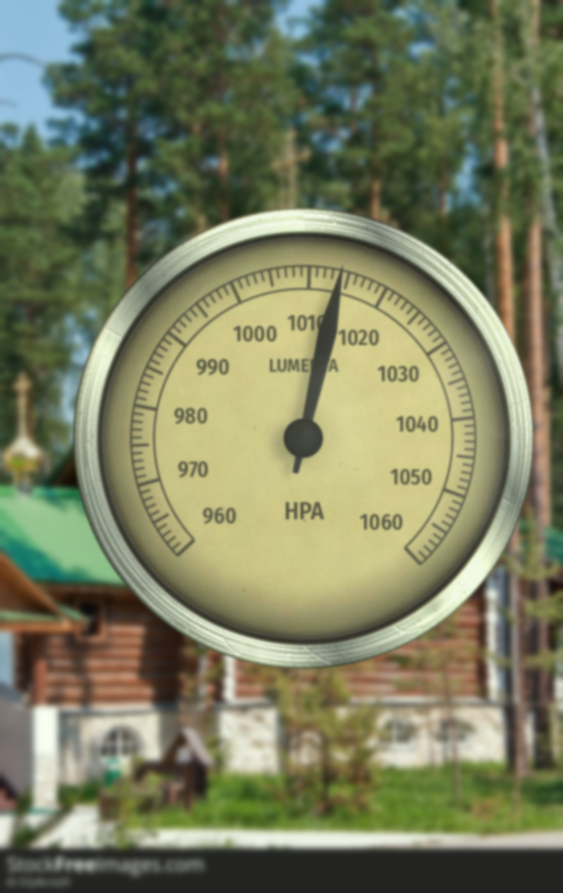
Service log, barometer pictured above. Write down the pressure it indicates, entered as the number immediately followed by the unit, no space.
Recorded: 1014hPa
